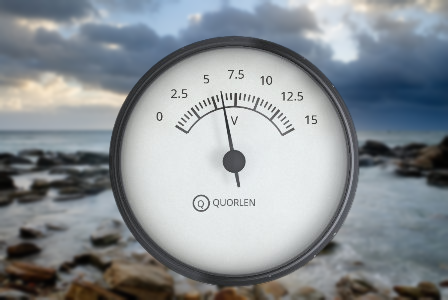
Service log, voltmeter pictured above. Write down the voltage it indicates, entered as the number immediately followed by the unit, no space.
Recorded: 6V
